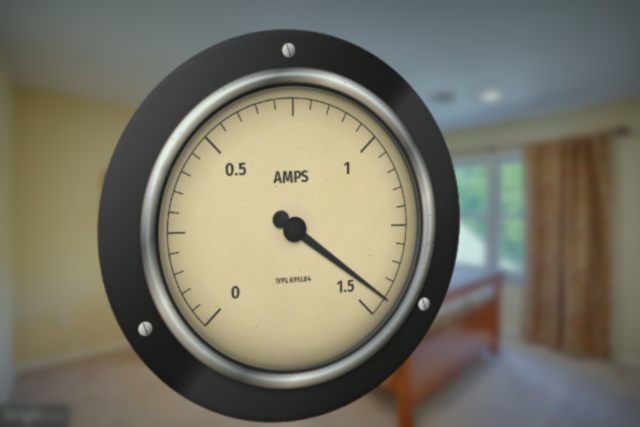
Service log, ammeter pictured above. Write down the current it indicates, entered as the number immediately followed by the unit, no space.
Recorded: 1.45A
